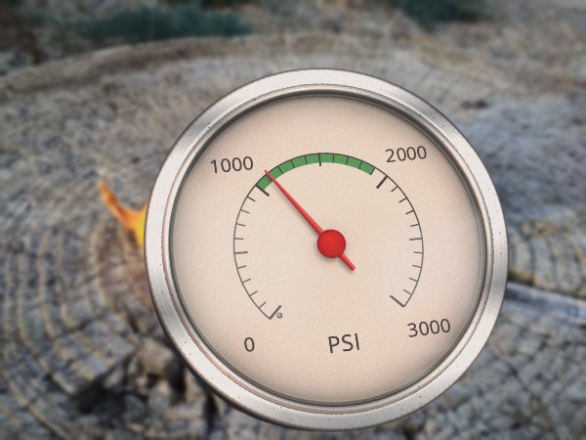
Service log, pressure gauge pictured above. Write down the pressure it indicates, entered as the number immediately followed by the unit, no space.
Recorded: 1100psi
